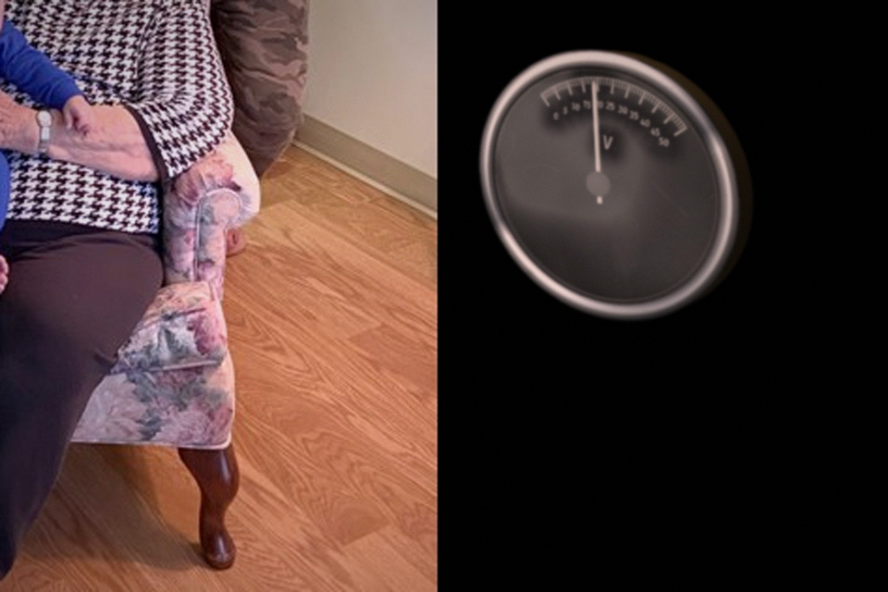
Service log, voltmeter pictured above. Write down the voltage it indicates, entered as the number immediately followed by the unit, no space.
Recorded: 20V
